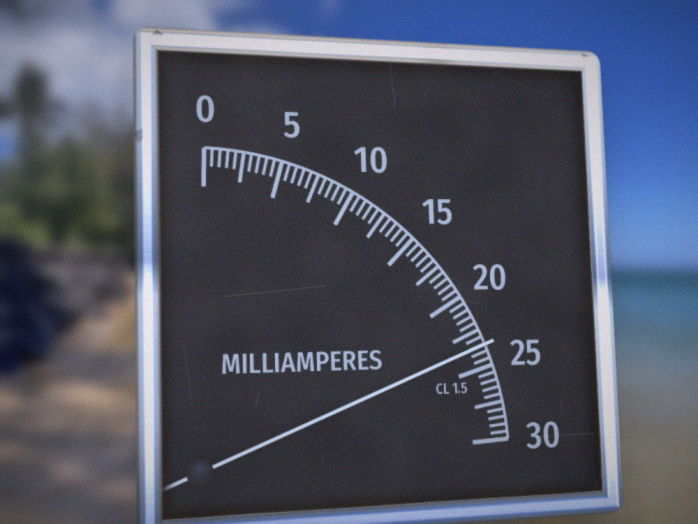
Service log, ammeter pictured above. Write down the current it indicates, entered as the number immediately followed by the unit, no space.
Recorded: 23.5mA
